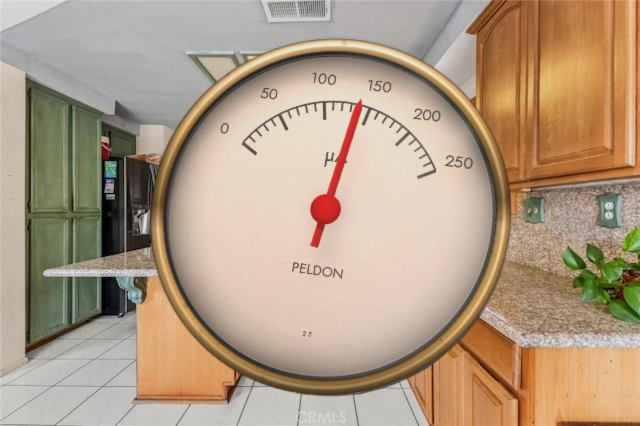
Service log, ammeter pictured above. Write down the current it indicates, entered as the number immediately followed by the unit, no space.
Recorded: 140µA
